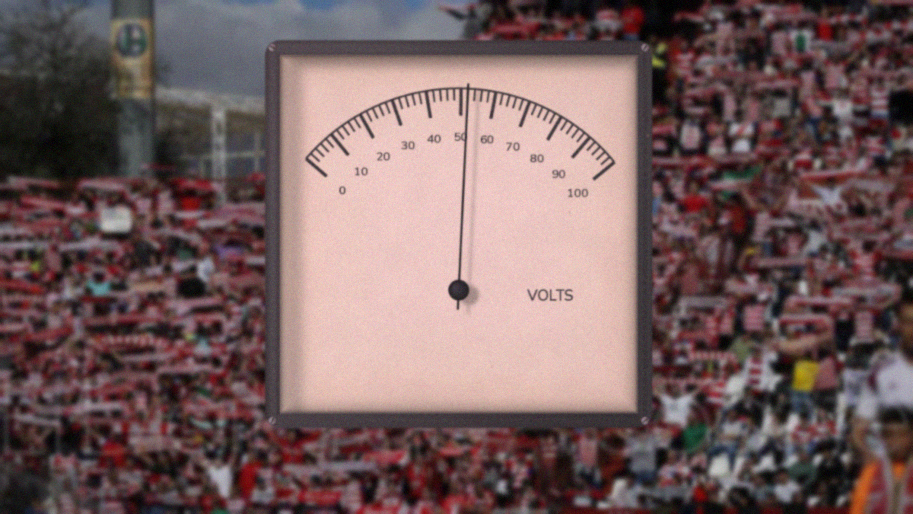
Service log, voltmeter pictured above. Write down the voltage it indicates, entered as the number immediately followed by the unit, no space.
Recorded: 52V
